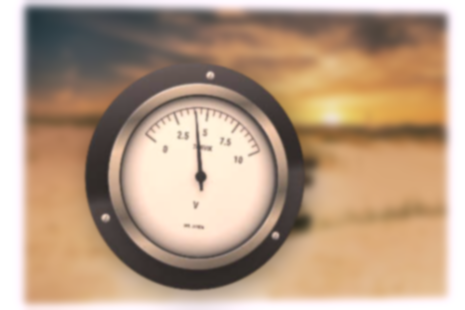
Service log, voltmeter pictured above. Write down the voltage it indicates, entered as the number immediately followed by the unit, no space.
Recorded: 4V
